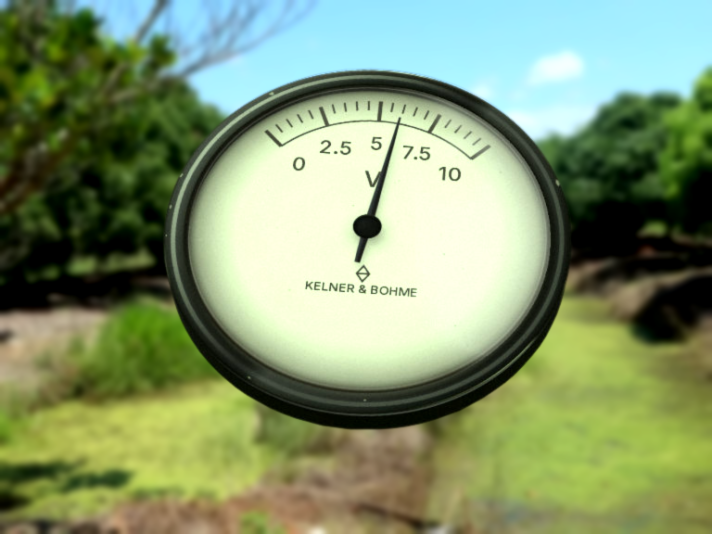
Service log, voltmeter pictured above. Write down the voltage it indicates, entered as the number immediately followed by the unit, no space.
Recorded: 6V
